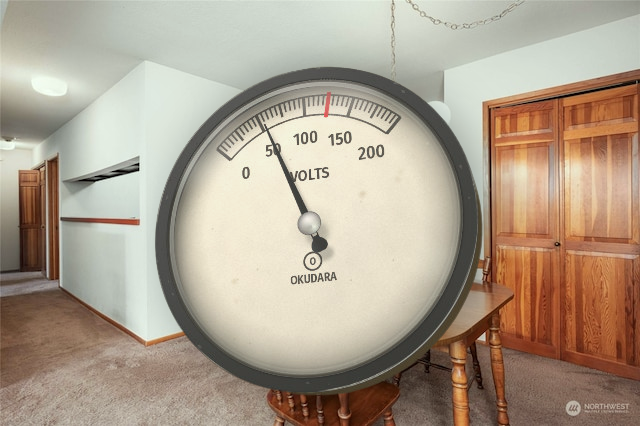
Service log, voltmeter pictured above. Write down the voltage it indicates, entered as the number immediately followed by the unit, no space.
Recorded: 55V
